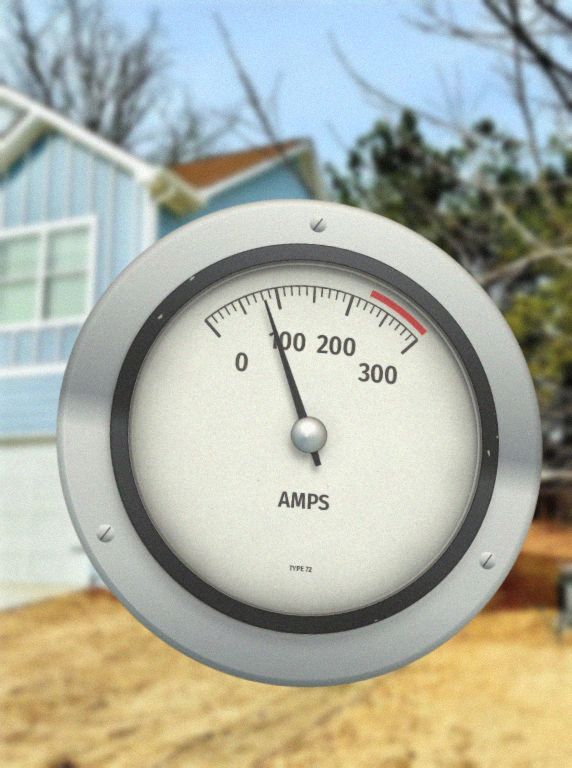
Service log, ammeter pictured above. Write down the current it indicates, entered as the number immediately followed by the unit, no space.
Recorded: 80A
